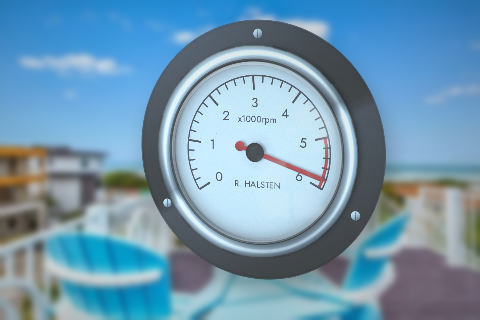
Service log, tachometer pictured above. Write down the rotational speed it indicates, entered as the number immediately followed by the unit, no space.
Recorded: 5800rpm
